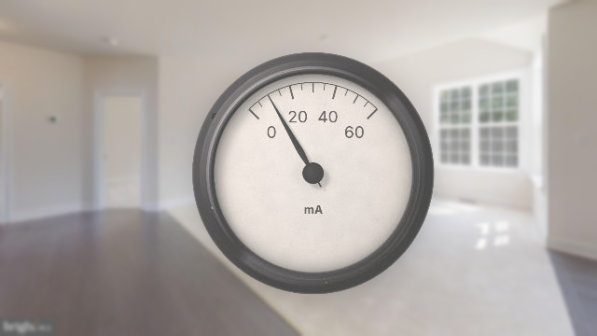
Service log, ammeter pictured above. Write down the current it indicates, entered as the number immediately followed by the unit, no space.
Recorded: 10mA
